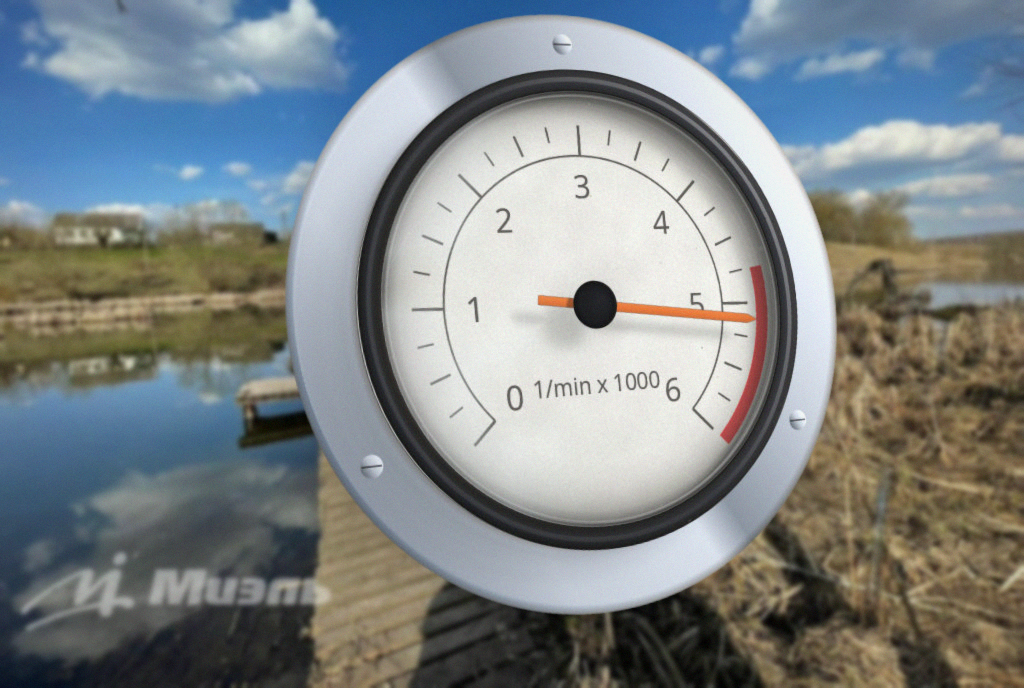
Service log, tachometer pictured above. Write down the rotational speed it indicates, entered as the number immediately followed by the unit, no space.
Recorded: 5125rpm
